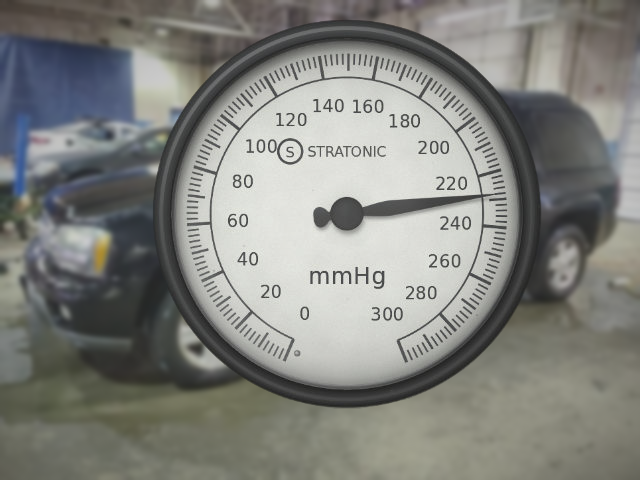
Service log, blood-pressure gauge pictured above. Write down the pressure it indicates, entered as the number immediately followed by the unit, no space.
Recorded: 228mmHg
